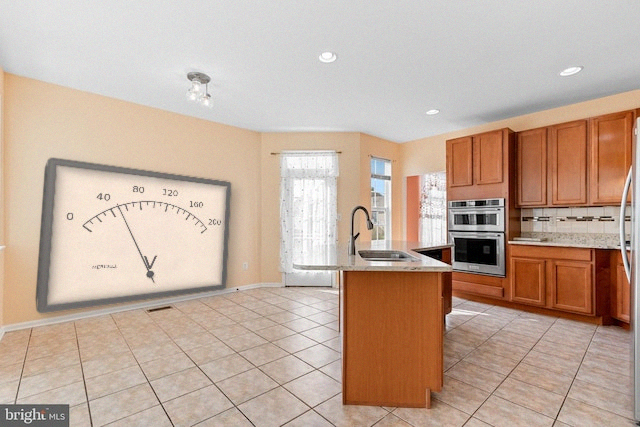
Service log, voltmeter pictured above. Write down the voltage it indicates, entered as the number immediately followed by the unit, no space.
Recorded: 50V
